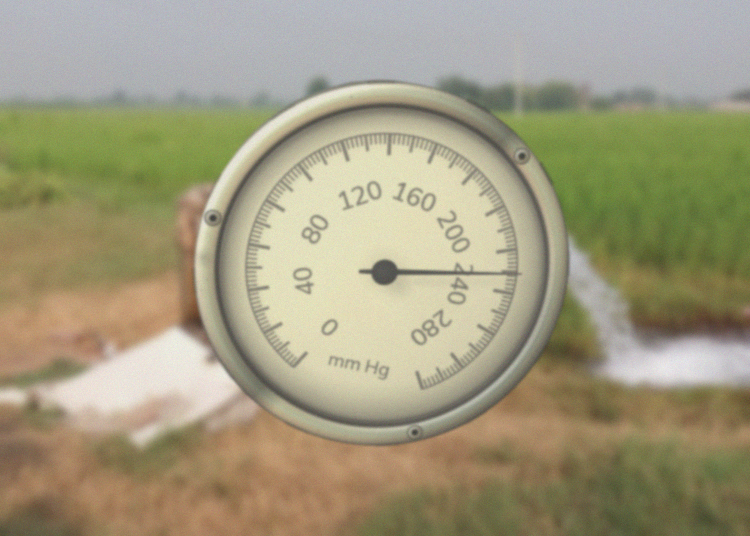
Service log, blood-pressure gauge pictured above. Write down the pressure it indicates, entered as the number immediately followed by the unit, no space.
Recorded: 230mmHg
